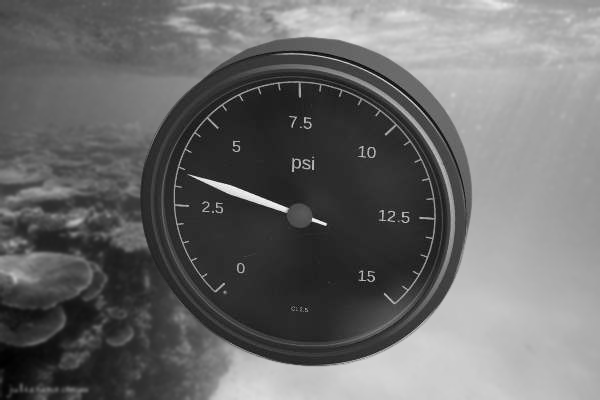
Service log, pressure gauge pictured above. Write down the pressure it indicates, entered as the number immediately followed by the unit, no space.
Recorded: 3.5psi
